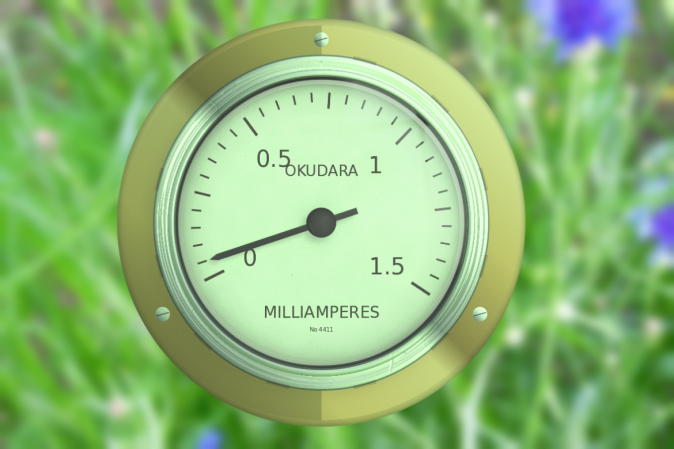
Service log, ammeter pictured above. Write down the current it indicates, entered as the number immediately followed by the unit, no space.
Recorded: 0.05mA
